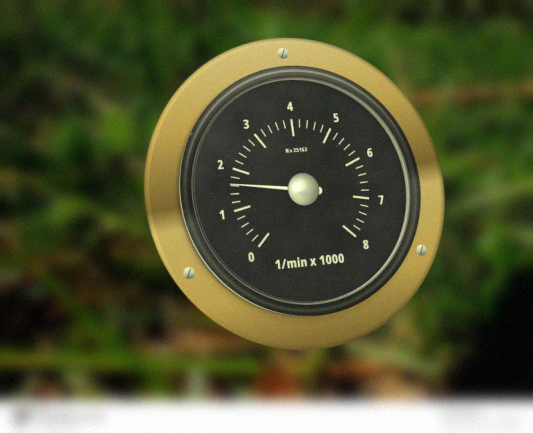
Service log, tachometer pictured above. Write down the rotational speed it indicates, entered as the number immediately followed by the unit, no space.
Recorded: 1600rpm
